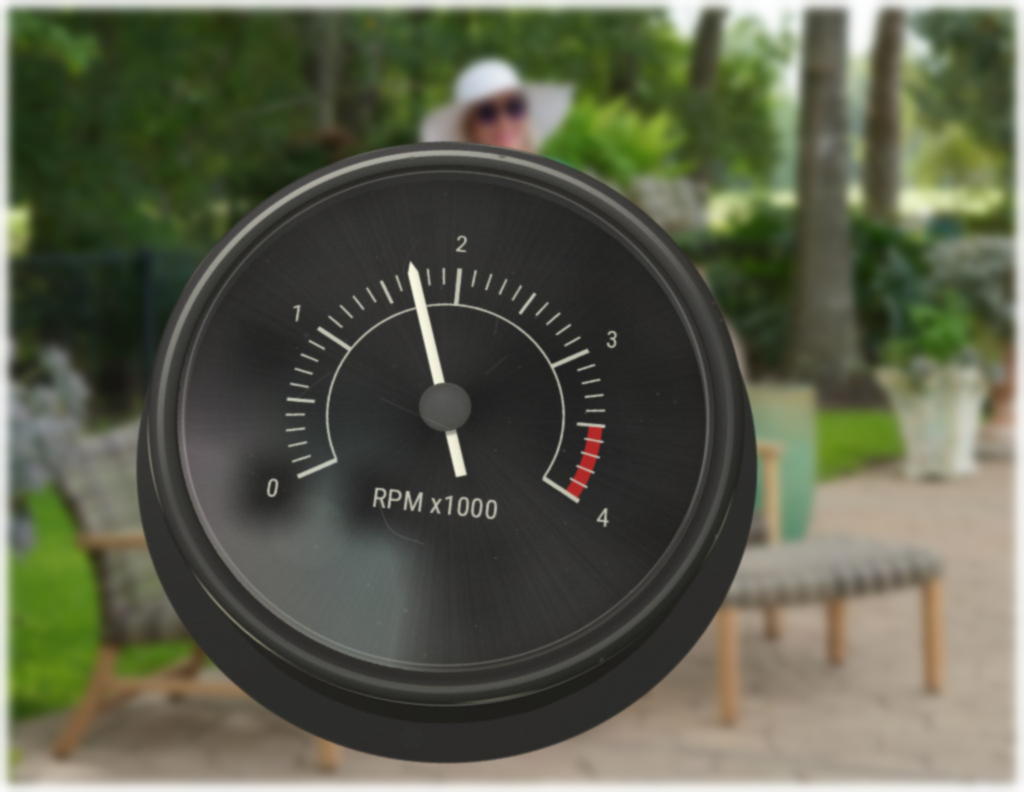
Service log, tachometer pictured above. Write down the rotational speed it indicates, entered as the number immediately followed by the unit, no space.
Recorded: 1700rpm
